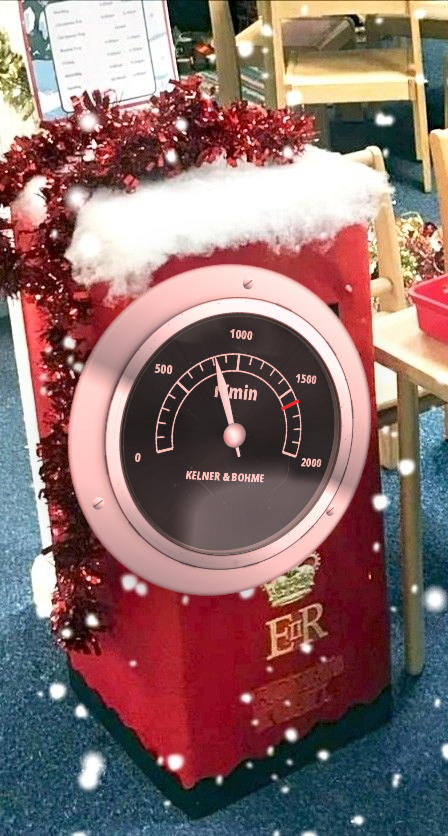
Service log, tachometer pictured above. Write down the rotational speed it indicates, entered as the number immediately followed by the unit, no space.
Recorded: 800rpm
